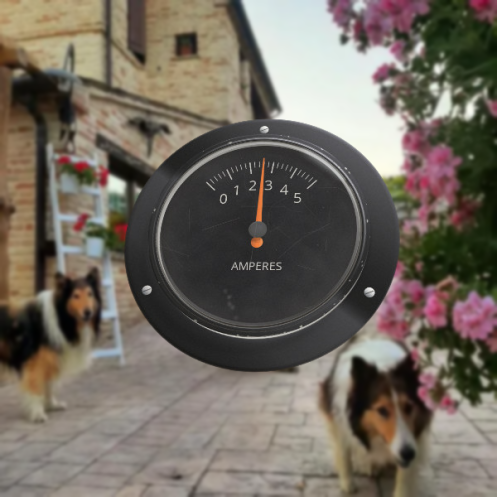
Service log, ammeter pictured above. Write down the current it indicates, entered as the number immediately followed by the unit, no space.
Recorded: 2.6A
